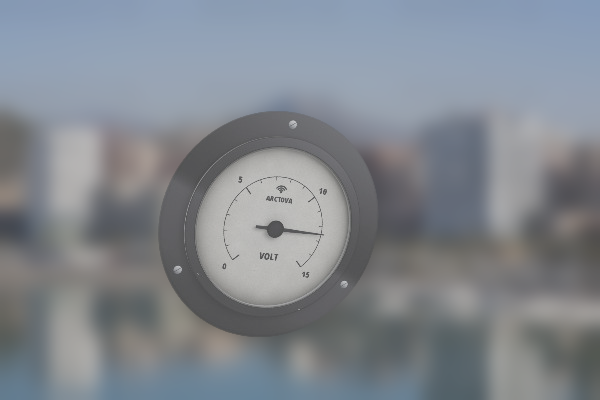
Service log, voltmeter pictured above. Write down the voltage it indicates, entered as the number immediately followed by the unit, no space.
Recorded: 12.5V
